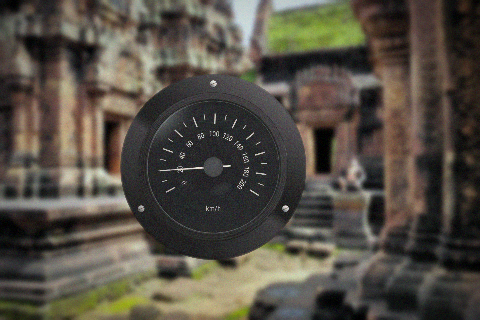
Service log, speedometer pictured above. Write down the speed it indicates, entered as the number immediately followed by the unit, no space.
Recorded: 20km/h
